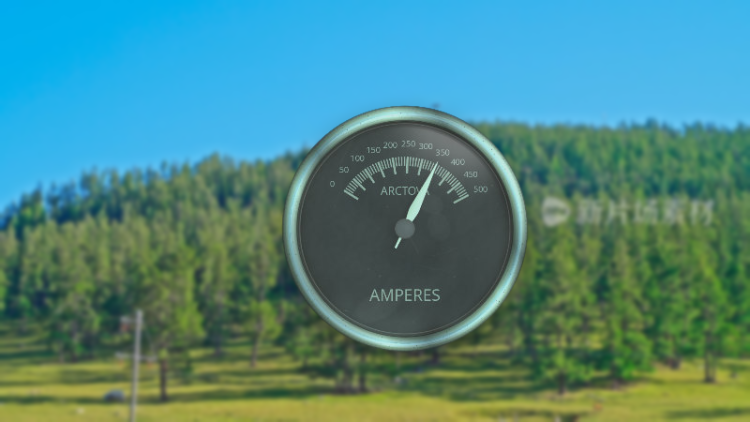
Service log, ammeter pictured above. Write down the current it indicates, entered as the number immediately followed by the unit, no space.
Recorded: 350A
